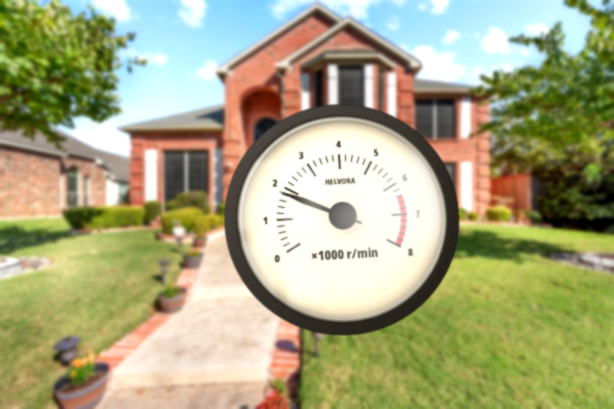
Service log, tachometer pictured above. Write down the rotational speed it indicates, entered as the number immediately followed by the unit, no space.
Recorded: 1800rpm
